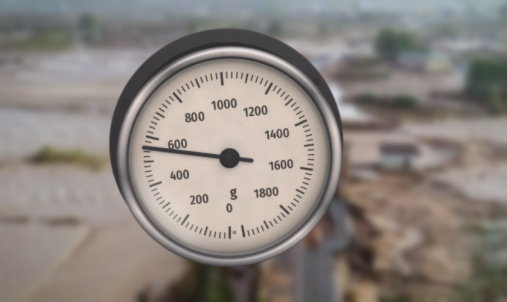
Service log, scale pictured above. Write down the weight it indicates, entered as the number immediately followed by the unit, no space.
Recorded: 560g
